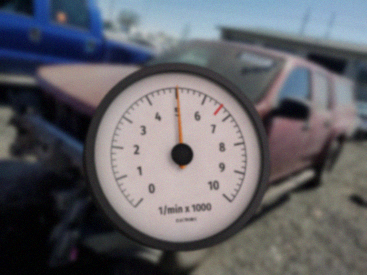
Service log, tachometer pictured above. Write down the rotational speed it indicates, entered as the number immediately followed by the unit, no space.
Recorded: 5000rpm
